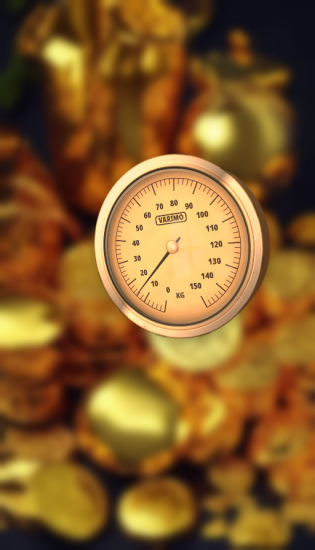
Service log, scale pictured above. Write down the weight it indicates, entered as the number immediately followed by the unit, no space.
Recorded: 14kg
